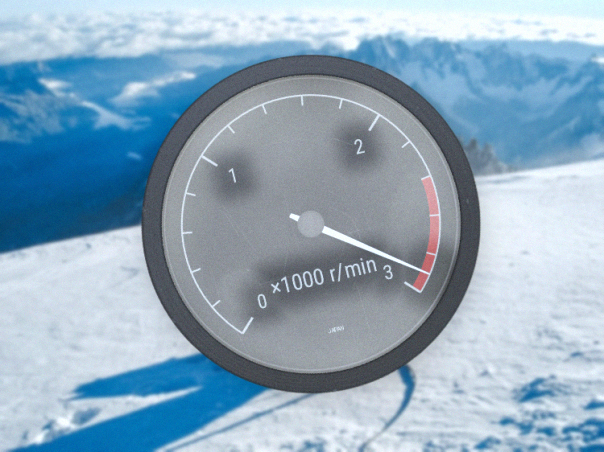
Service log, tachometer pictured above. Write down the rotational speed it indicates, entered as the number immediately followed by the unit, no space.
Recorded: 2900rpm
